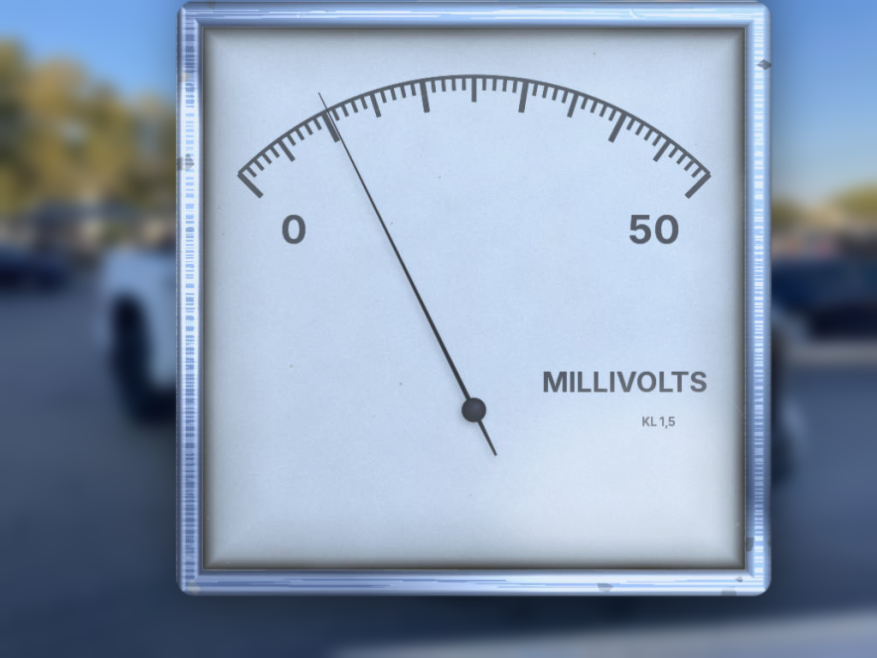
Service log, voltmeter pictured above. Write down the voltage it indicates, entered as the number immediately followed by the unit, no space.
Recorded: 10.5mV
